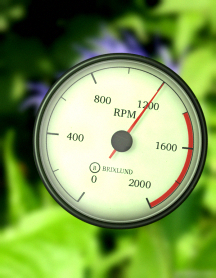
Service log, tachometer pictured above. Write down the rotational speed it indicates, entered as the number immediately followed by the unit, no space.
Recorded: 1200rpm
